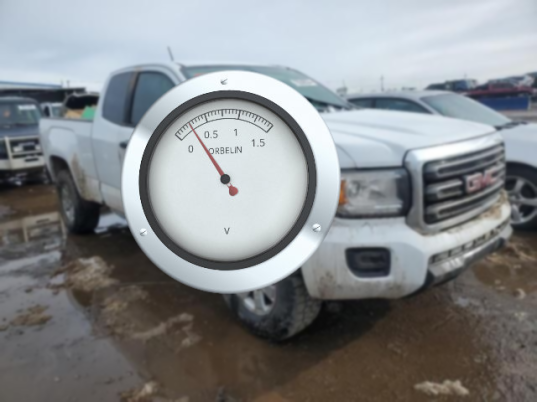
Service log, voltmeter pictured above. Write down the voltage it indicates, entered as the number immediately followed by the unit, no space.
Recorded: 0.25V
